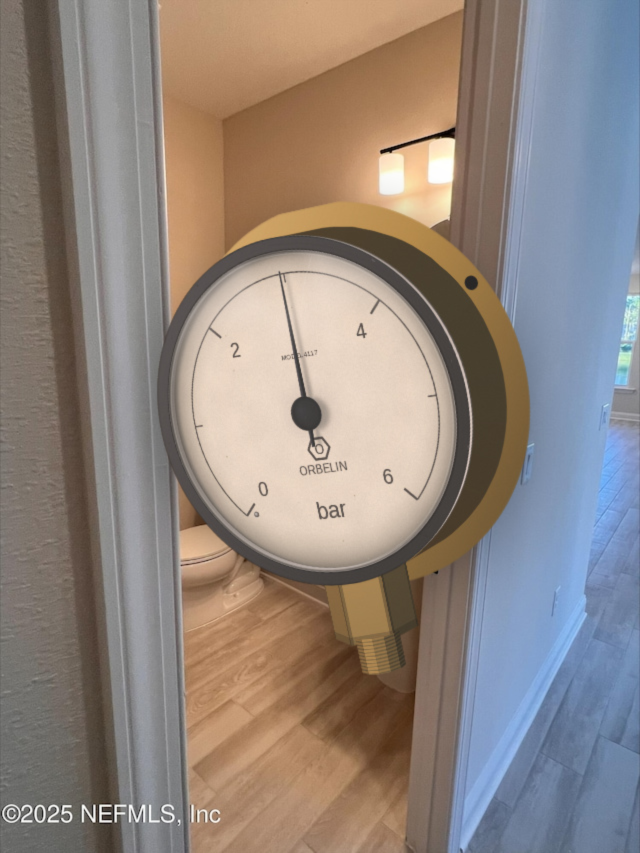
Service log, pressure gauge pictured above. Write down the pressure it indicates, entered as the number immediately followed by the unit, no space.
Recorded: 3bar
